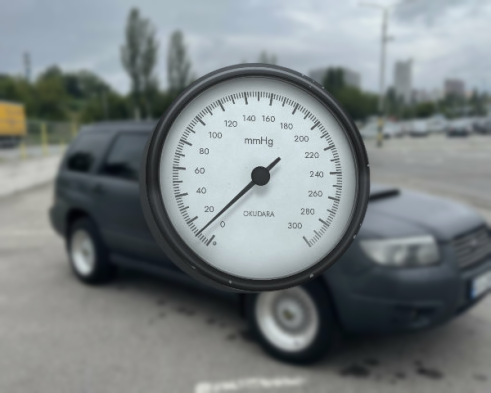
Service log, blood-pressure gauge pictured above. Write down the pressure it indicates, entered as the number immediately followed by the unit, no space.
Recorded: 10mmHg
